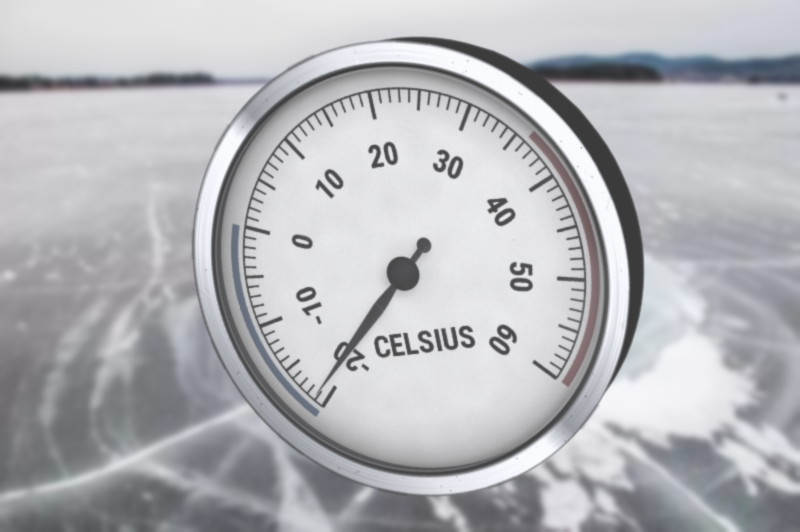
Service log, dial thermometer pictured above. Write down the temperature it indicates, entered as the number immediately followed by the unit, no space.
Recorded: -19°C
